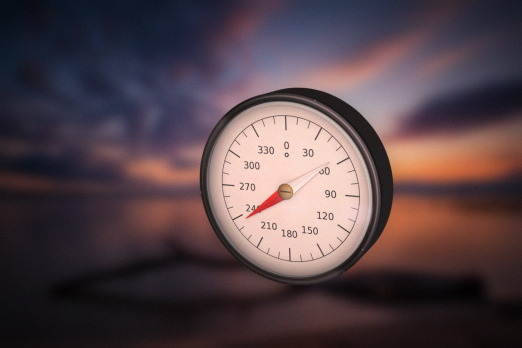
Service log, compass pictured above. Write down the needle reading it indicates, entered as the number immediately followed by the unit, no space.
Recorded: 235°
